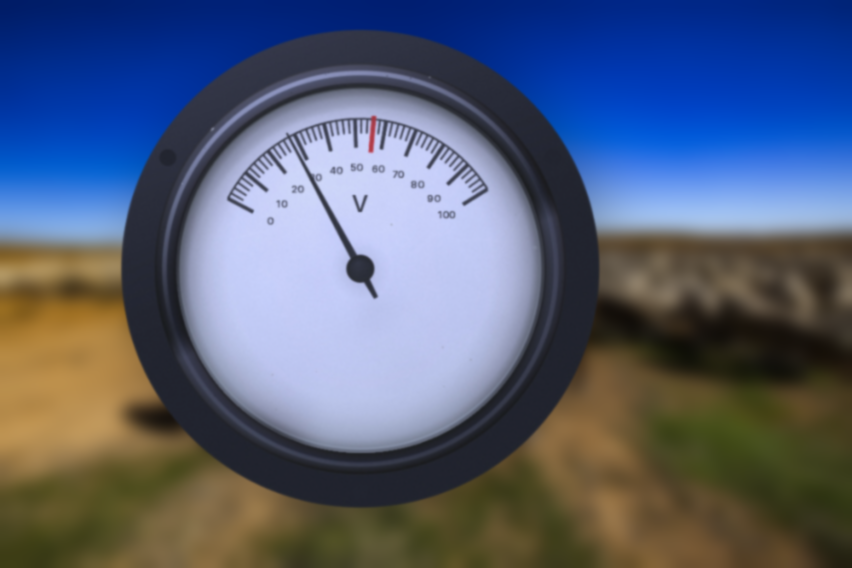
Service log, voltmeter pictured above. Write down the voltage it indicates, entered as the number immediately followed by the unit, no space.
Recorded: 28V
